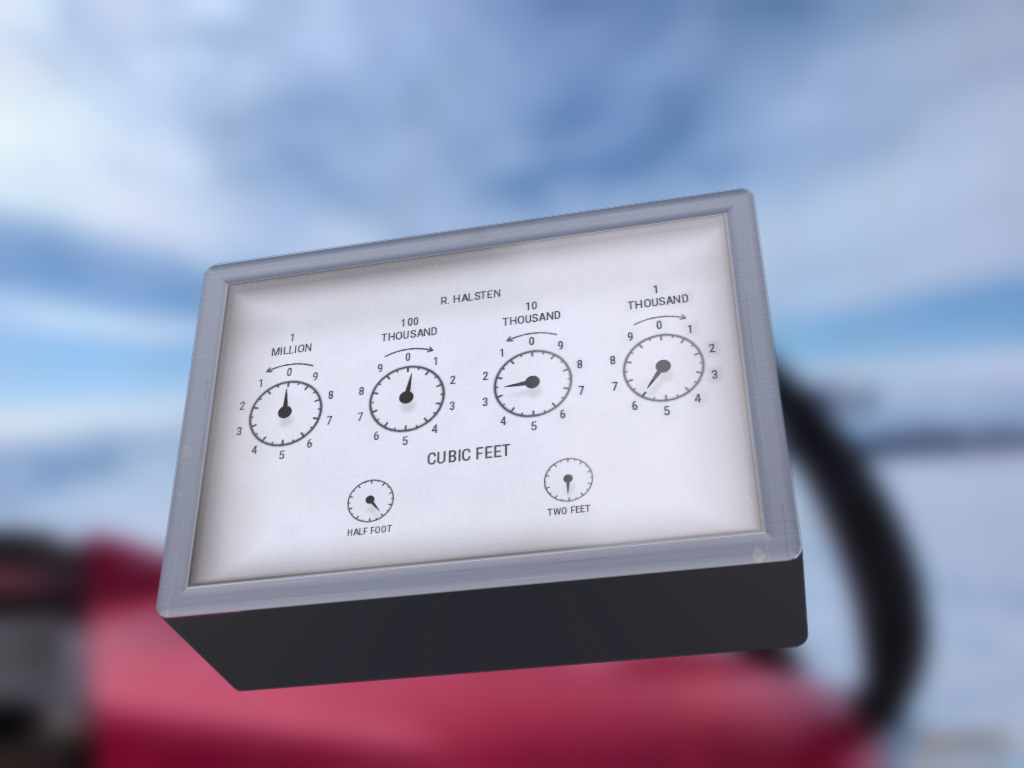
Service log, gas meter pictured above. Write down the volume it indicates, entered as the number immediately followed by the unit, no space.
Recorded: 2600ft³
